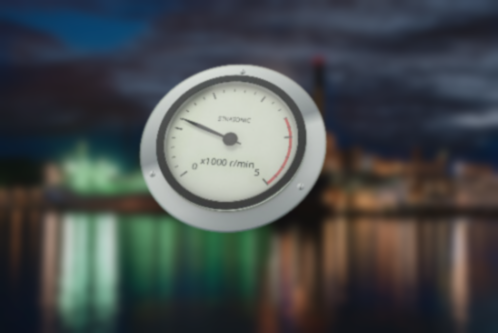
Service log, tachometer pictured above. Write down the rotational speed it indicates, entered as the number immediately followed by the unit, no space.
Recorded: 1200rpm
